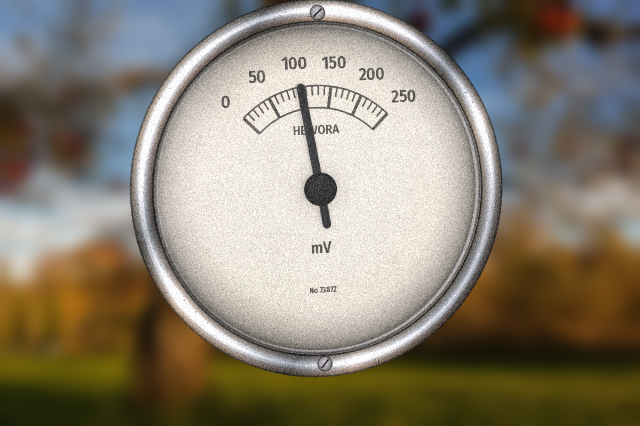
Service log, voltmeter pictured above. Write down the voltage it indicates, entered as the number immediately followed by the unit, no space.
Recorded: 100mV
